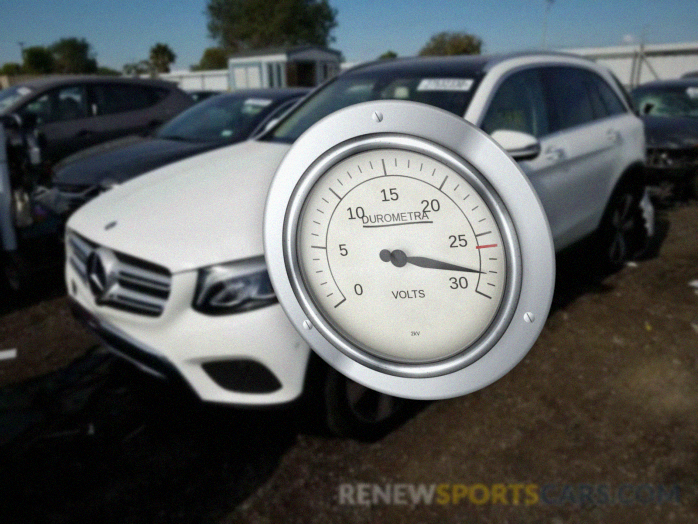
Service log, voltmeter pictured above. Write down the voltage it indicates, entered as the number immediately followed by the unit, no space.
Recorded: 28V
